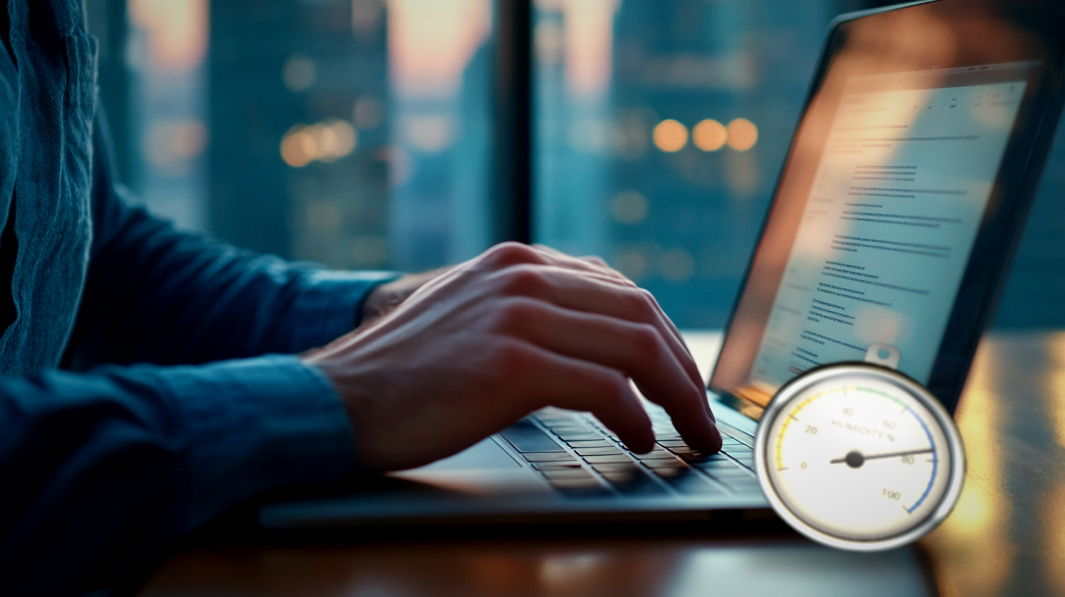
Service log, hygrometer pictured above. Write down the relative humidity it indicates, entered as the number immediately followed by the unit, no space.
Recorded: 76%
